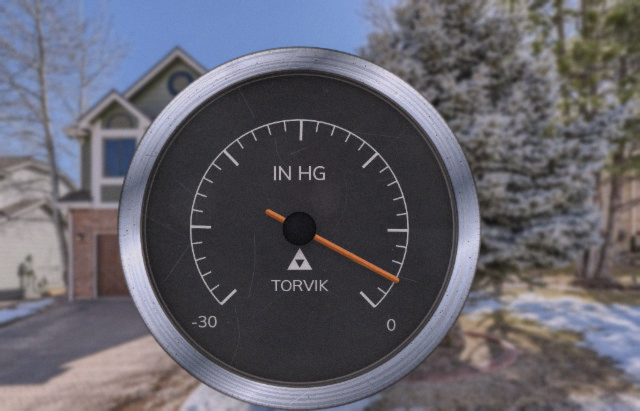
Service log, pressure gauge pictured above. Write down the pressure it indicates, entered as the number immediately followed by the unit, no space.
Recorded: -2inHg
